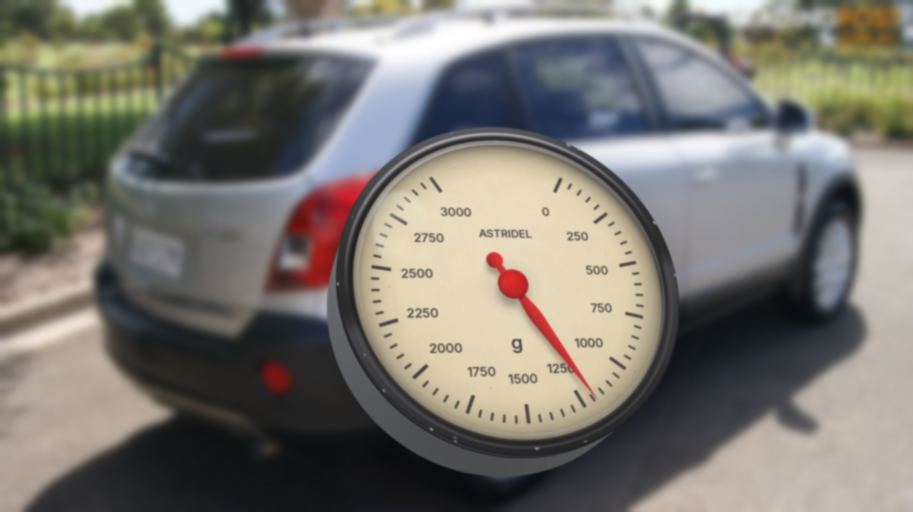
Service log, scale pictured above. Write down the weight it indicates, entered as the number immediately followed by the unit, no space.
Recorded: 1200g
